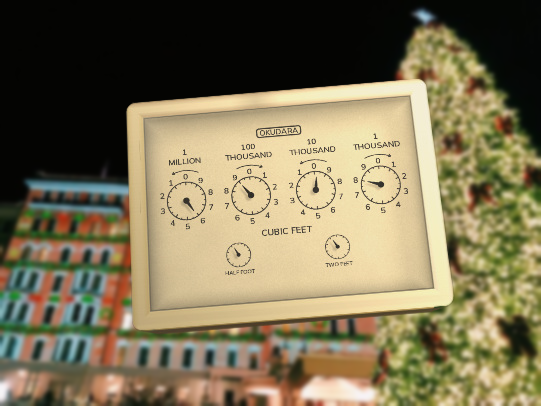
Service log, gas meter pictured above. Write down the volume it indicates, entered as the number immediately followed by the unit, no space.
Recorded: 589800ft³
